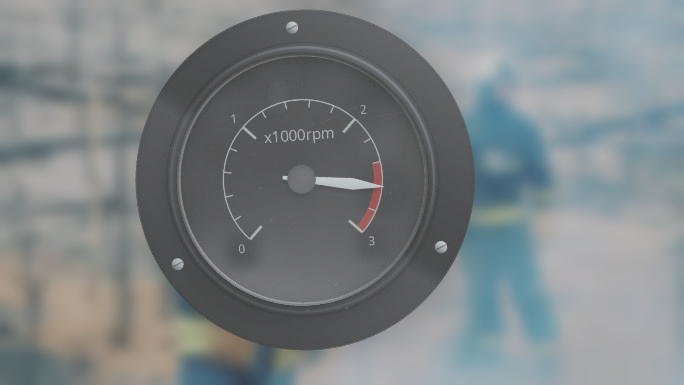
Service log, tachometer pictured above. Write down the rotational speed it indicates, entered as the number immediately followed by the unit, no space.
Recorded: 2600rpm
